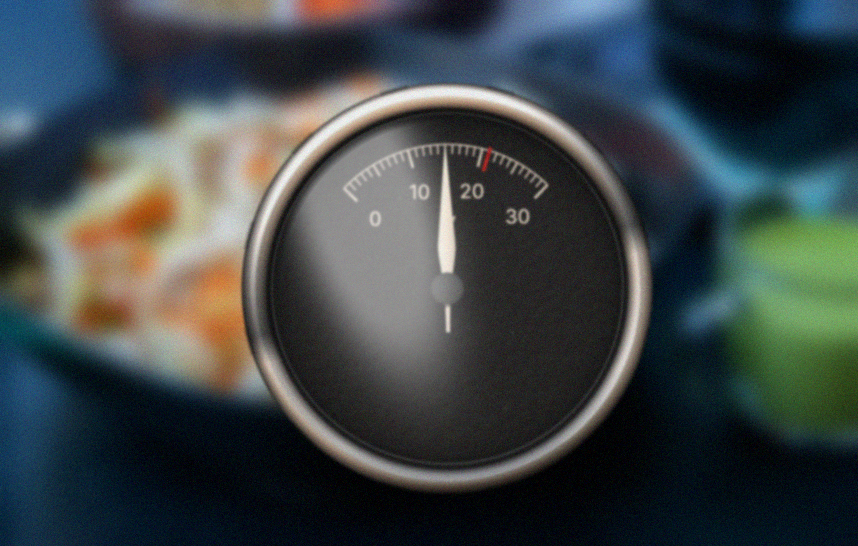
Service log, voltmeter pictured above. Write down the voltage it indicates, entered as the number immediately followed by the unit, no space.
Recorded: 15V
